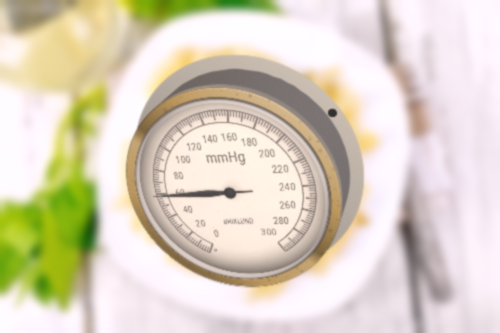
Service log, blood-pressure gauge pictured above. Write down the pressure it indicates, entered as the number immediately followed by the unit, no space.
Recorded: 60mmHg
